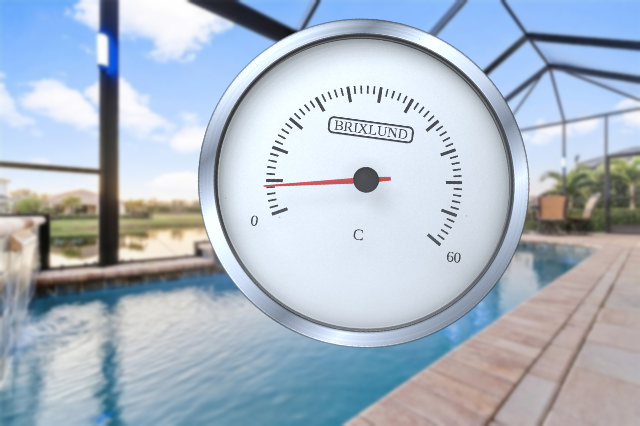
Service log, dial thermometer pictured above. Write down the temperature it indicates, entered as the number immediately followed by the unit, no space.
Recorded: 4°C
